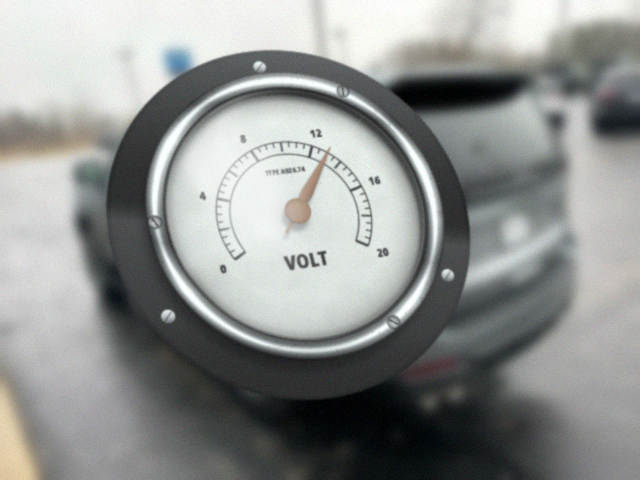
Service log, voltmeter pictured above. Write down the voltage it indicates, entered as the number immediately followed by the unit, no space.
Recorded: 13V
